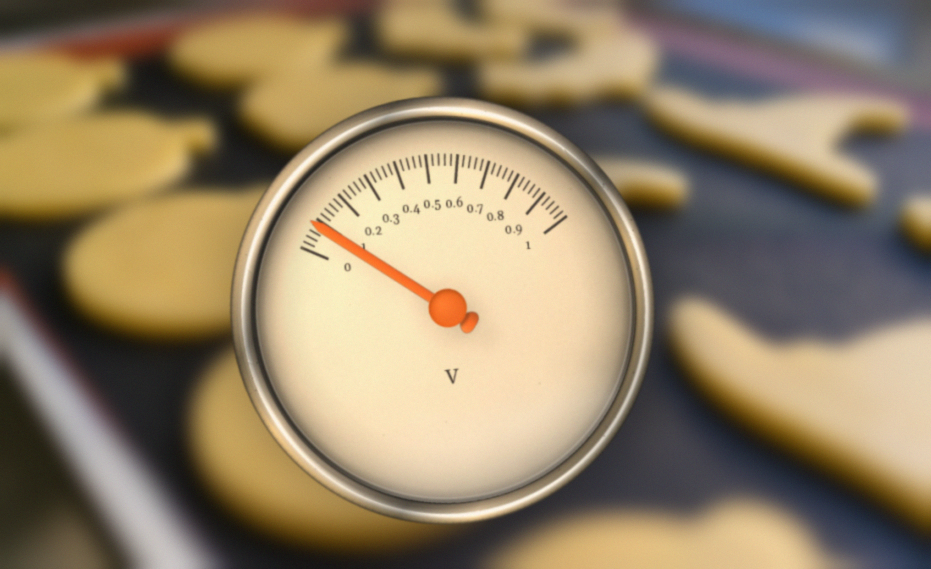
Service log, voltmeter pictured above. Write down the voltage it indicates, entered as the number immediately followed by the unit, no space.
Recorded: 0.08V
